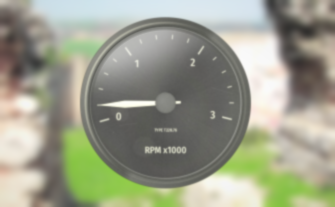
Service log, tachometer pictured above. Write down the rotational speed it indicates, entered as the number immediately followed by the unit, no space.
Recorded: 200rpm
